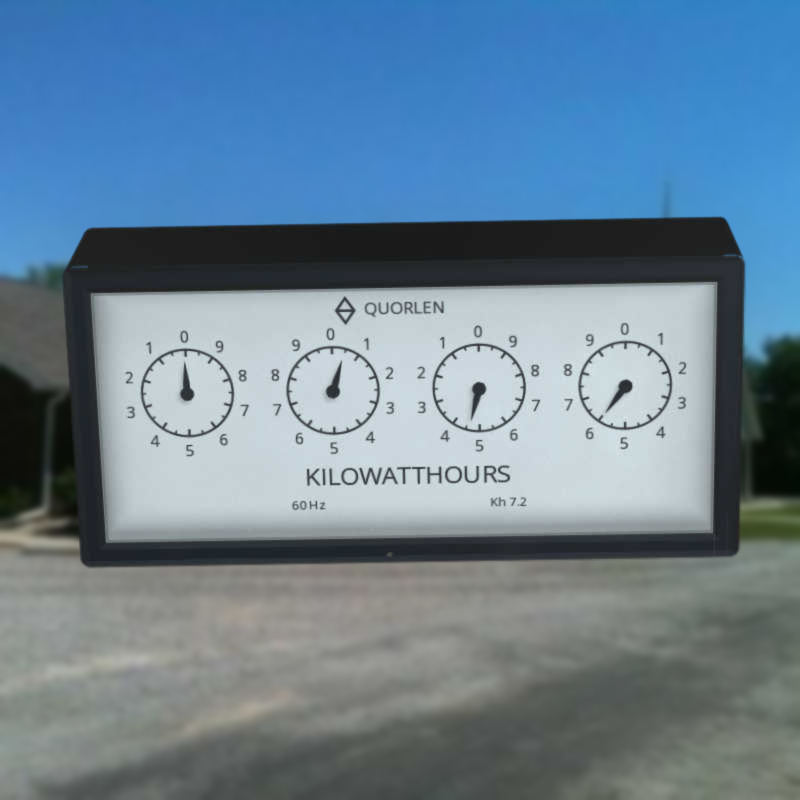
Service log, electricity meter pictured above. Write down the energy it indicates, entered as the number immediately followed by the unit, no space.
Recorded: 46kWh
